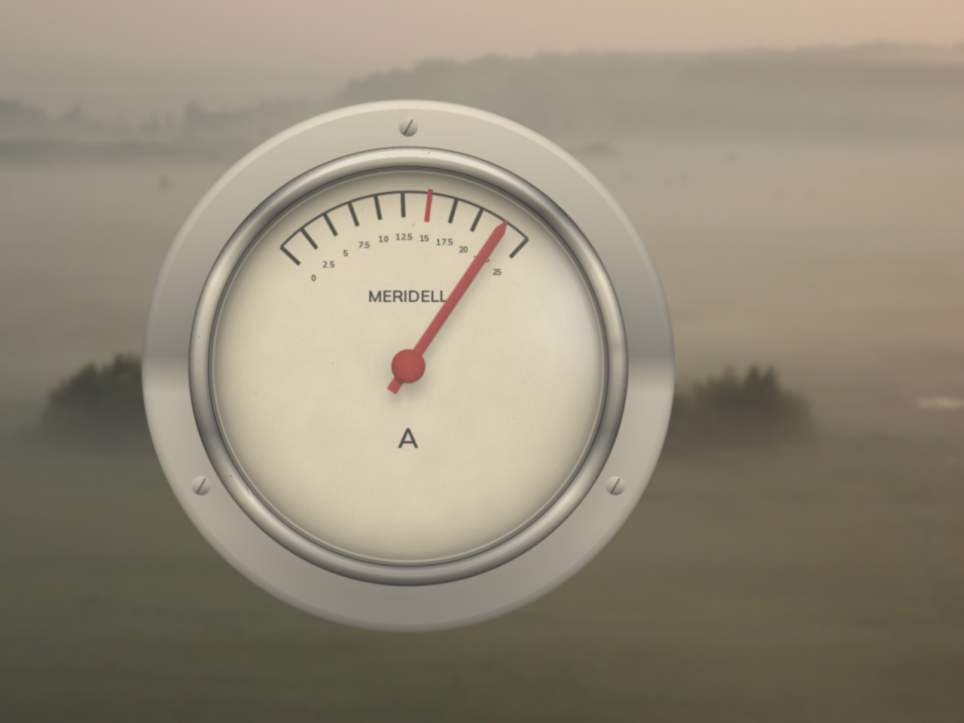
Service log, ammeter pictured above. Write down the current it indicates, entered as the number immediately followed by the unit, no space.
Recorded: 22.5A
